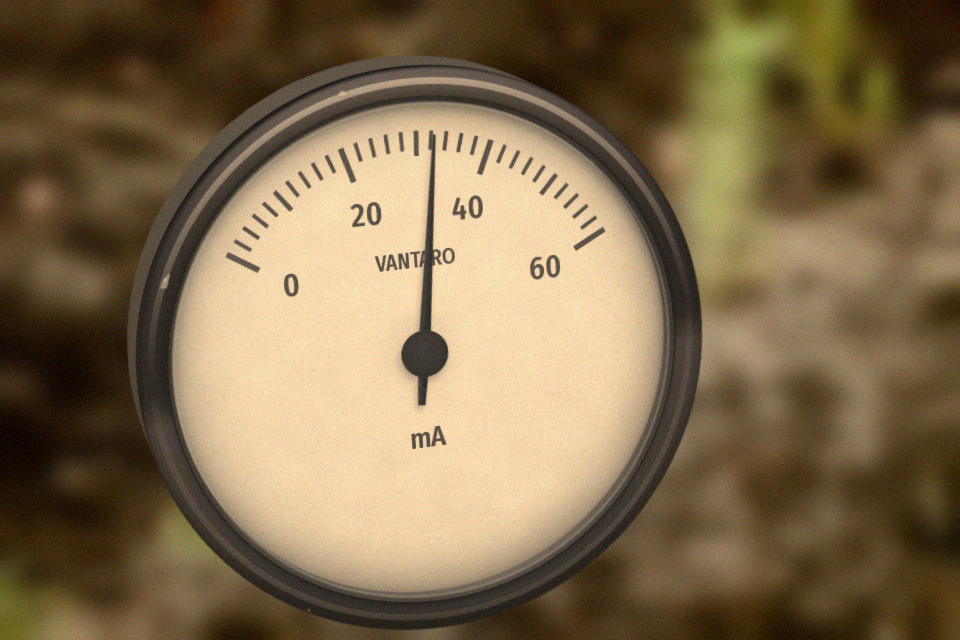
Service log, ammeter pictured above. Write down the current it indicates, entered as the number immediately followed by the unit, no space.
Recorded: 32mA
